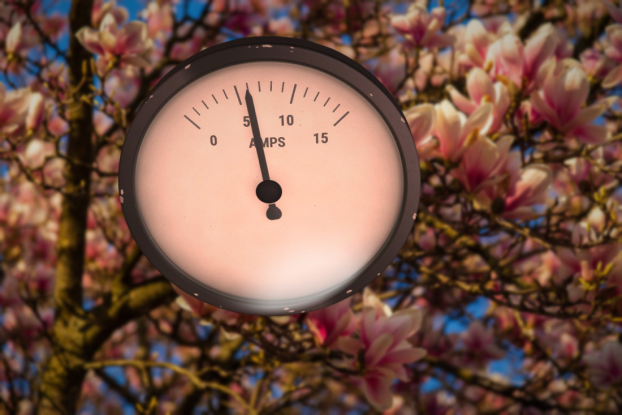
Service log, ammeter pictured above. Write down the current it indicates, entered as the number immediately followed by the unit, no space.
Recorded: 6A
